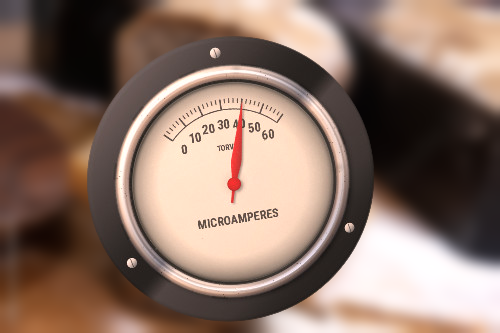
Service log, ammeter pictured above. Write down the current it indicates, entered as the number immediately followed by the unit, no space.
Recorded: 40µA
